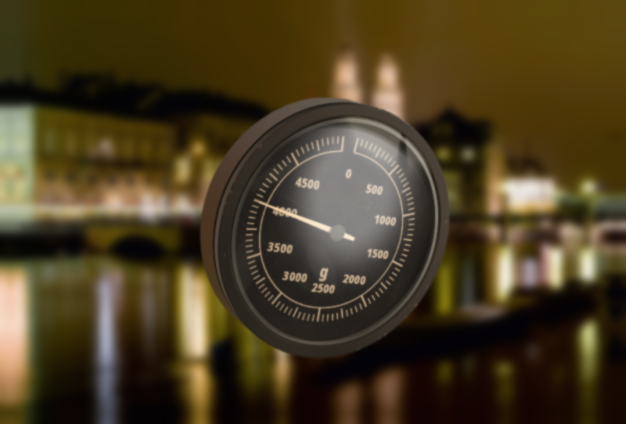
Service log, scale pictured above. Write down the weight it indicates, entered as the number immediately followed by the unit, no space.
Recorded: 4000g
